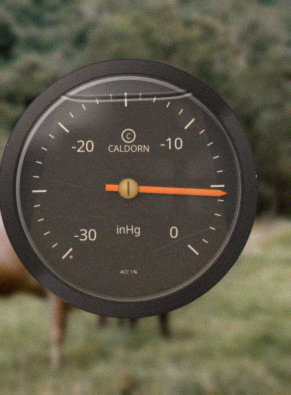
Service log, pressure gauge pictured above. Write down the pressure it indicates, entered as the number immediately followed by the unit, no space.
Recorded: -4.5inHg
